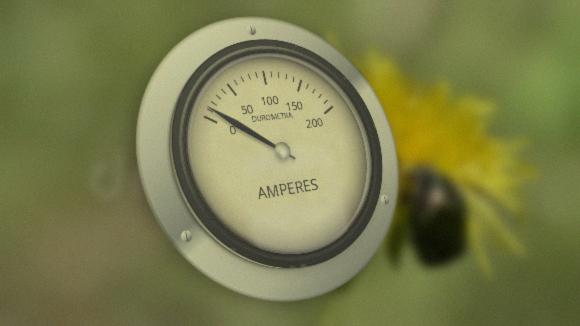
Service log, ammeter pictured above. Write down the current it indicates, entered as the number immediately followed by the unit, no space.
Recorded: 10A
